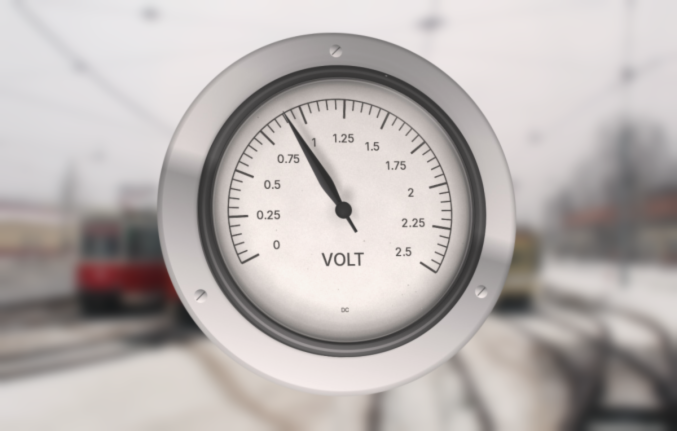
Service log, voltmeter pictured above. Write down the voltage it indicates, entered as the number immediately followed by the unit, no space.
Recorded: 0.9V
